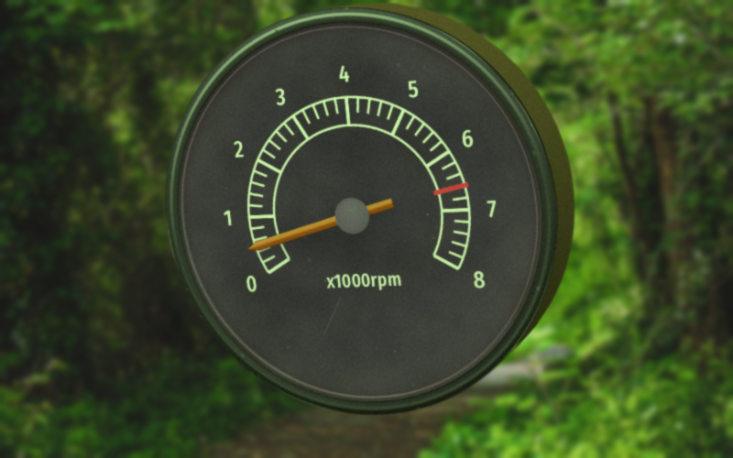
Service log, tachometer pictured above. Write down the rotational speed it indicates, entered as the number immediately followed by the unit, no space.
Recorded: 500rpm
